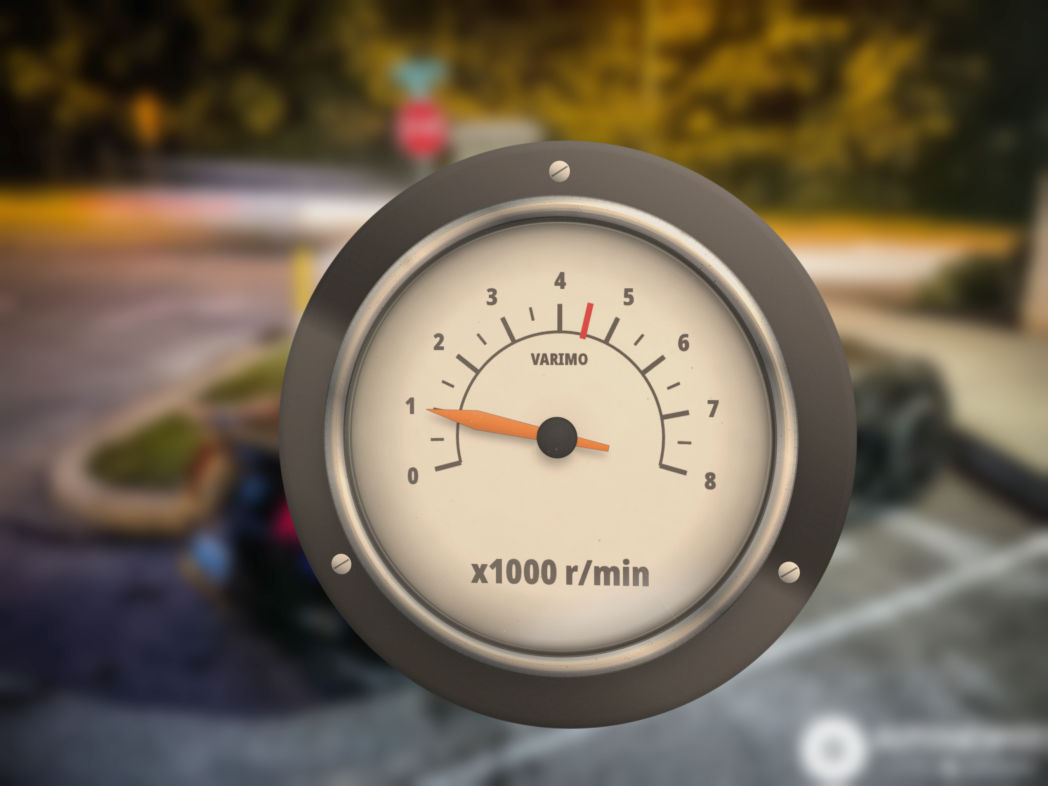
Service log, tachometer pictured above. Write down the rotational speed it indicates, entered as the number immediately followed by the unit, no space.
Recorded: 1000rpm
